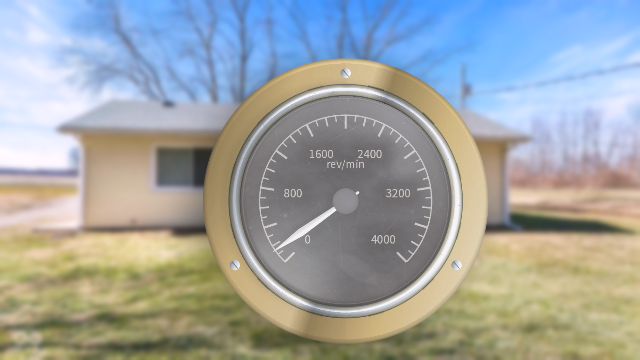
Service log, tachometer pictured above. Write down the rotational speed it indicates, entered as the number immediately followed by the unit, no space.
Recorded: 150rpm
